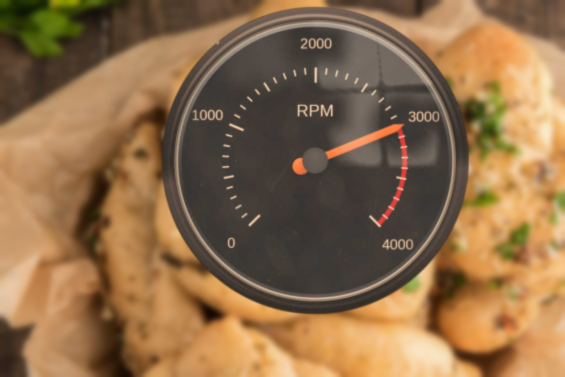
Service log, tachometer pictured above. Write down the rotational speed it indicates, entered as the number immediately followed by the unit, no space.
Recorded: 3000rpm
